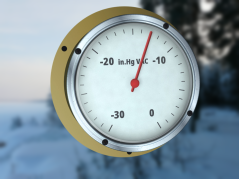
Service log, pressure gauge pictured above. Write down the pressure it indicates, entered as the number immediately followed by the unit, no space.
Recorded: -13inHg
